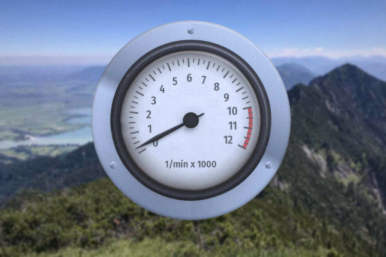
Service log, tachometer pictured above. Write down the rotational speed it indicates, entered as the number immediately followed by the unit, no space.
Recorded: 250rpm
